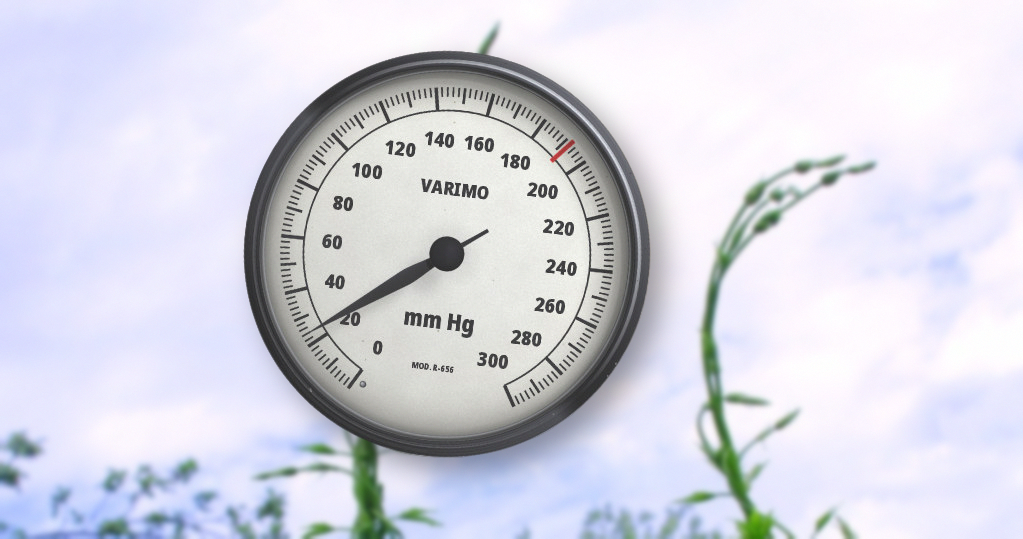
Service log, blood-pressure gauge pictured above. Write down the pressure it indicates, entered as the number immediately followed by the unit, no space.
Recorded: 24mmHg
